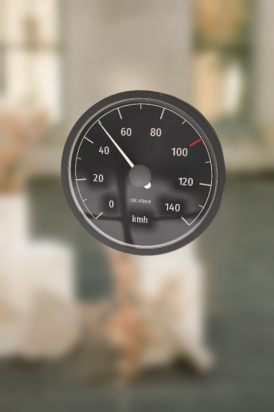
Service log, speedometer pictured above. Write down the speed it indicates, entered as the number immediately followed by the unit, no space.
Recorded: 50km/h
